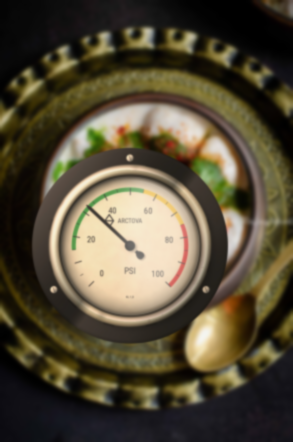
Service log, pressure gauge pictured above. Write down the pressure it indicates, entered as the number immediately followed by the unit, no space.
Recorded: 32.5psi
